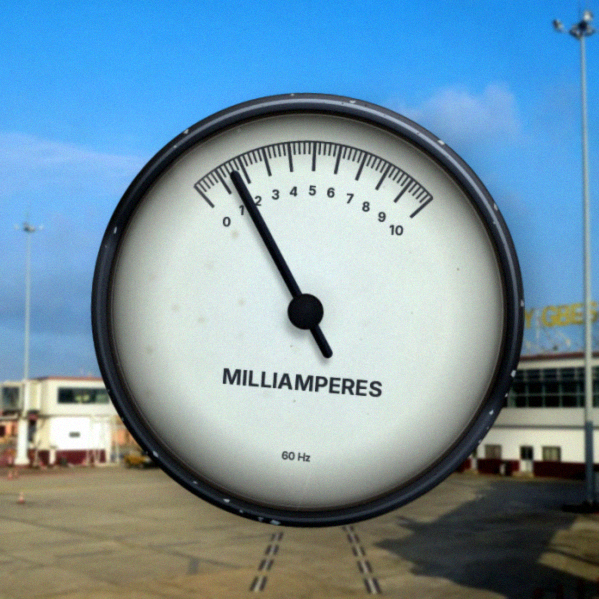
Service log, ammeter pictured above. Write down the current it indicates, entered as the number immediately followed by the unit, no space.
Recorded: 1.6mA
